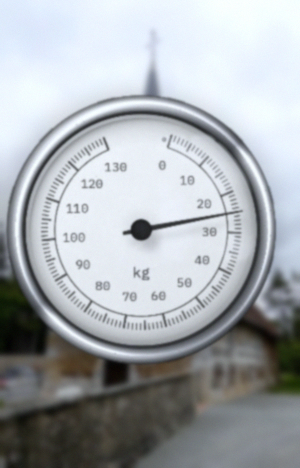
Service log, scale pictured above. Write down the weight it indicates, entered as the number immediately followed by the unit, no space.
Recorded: 25kg
